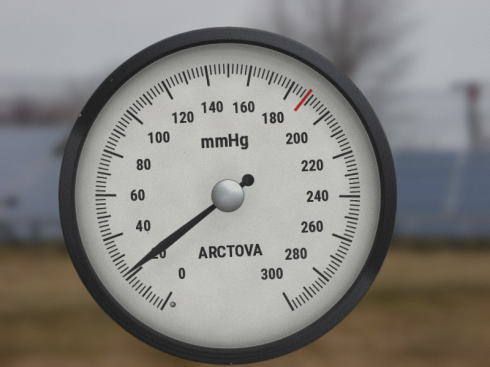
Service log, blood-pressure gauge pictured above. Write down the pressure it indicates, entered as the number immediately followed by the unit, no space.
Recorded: 22mmHg
